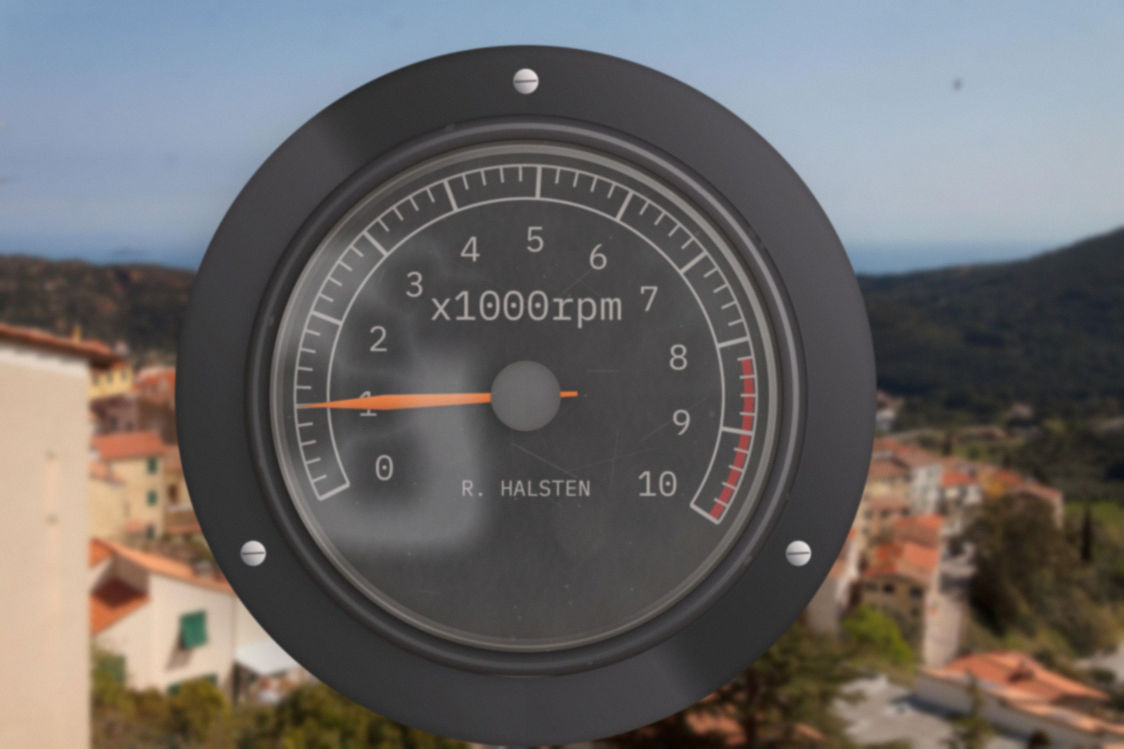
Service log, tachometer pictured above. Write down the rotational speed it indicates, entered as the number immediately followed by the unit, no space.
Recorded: 1000rpm
